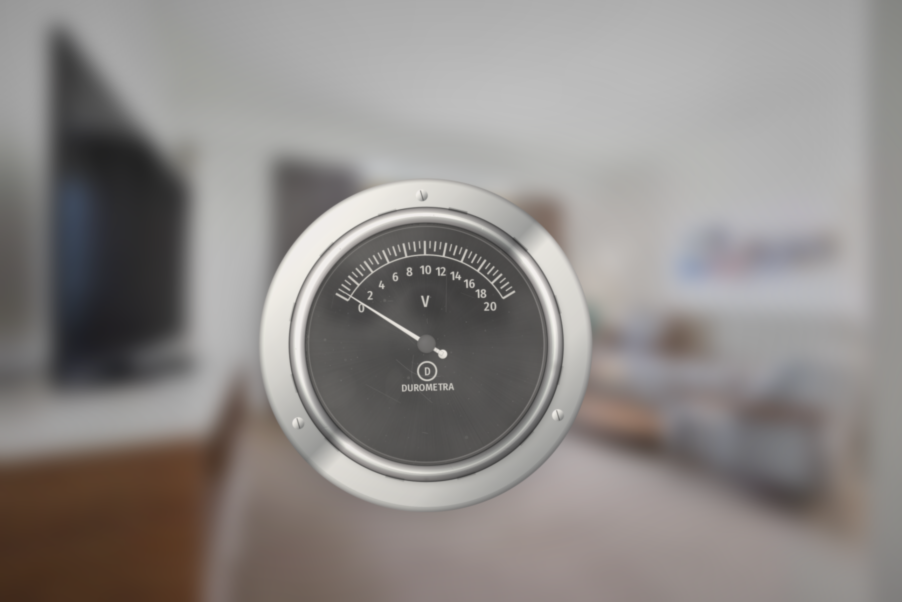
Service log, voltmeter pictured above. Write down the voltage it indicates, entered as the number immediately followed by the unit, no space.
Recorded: 0.5V
